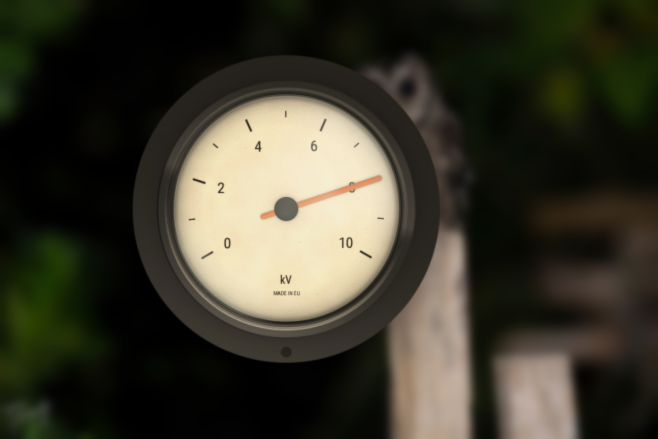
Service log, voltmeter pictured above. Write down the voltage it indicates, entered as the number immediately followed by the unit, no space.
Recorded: 8kV
